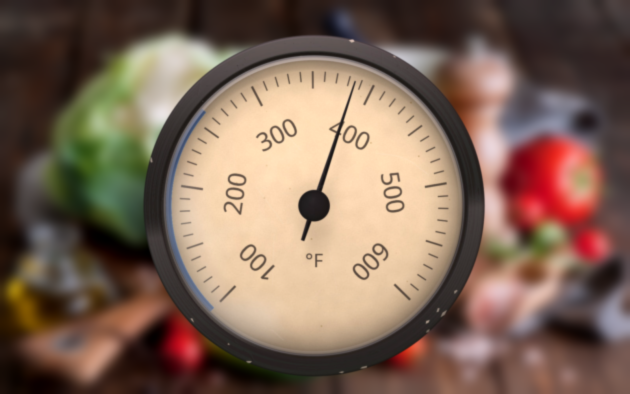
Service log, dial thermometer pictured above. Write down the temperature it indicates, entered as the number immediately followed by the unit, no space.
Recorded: 385°F
